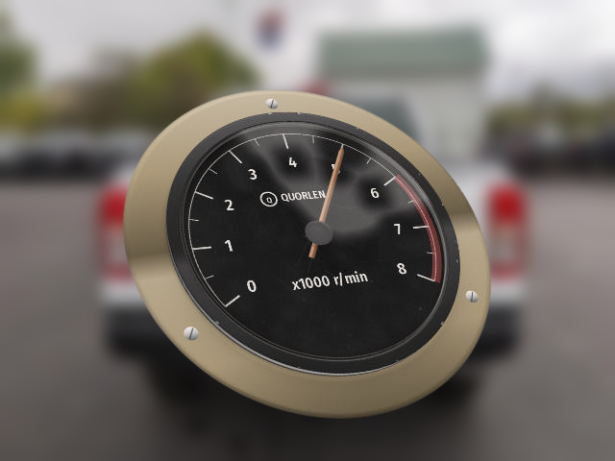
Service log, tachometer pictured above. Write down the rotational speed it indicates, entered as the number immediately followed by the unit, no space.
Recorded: 5000rpm
